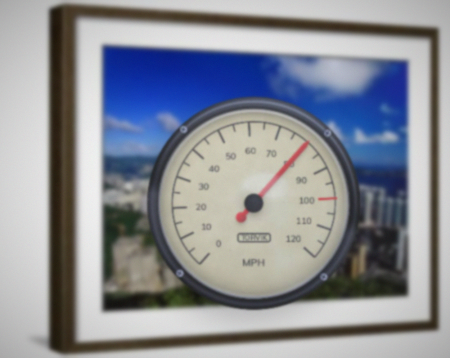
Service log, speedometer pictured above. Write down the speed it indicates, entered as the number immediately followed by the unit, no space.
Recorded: 80mph
